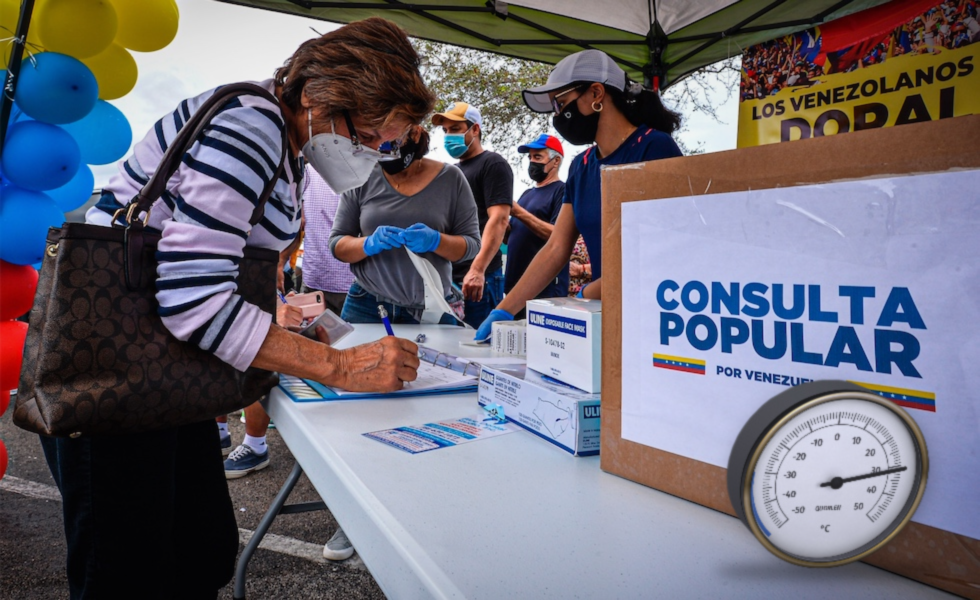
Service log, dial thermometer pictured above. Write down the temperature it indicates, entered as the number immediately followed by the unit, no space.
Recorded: 30°C
